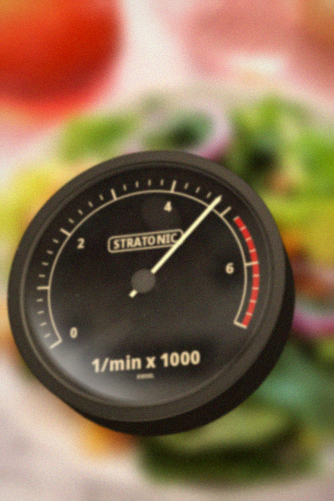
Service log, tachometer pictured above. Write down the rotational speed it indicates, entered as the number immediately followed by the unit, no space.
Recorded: 4800rpm
